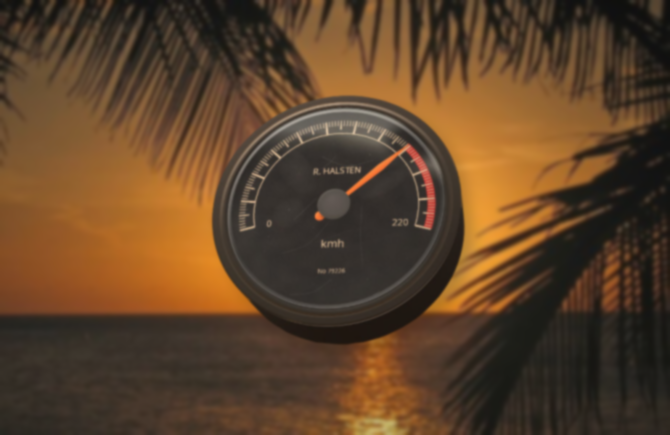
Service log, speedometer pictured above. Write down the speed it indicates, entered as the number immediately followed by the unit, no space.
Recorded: 160km/h
